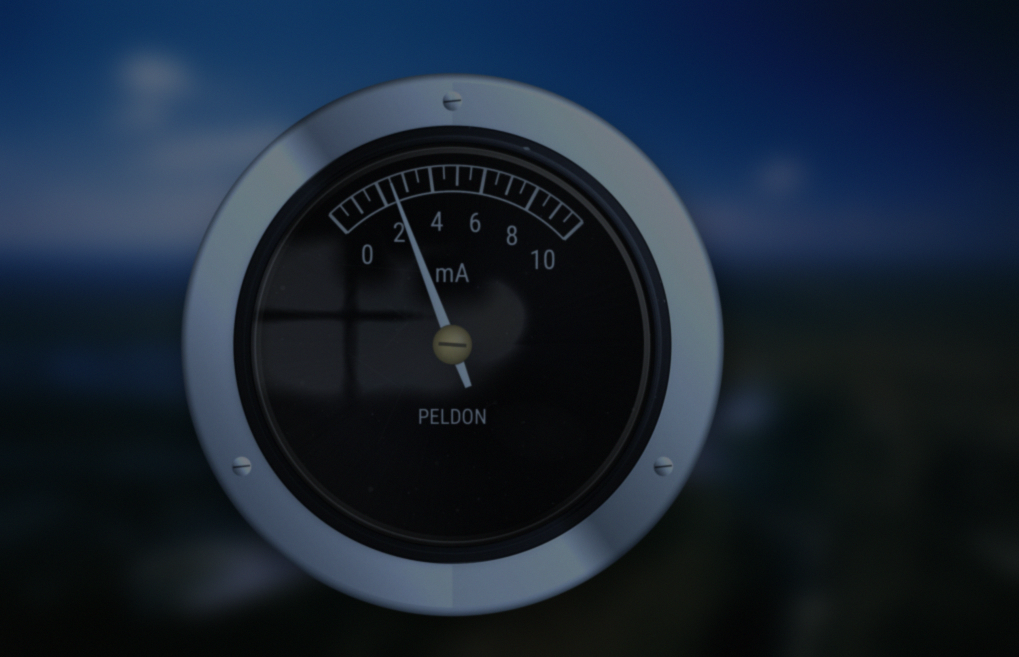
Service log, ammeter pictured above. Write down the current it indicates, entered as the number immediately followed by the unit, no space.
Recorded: 2.5mA
